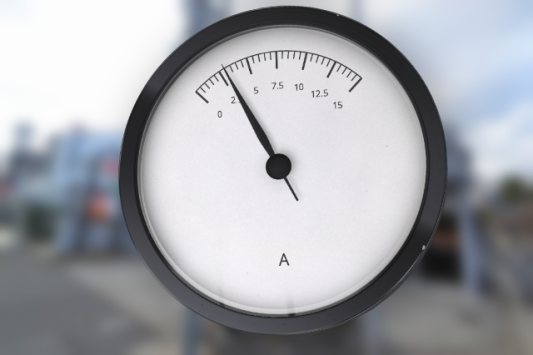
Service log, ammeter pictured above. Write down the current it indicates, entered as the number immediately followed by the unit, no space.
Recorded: 3A
